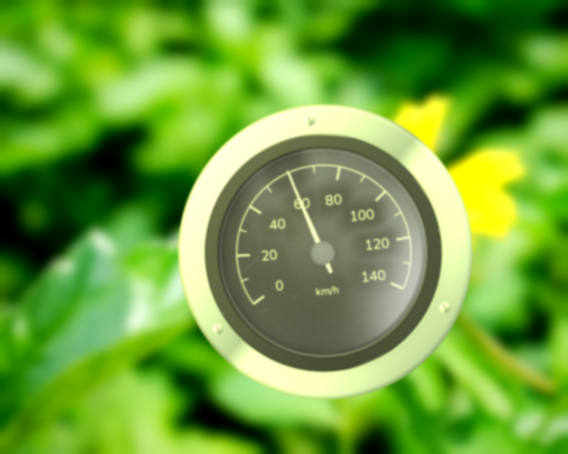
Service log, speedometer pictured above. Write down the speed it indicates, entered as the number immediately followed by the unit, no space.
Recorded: 60km/h
